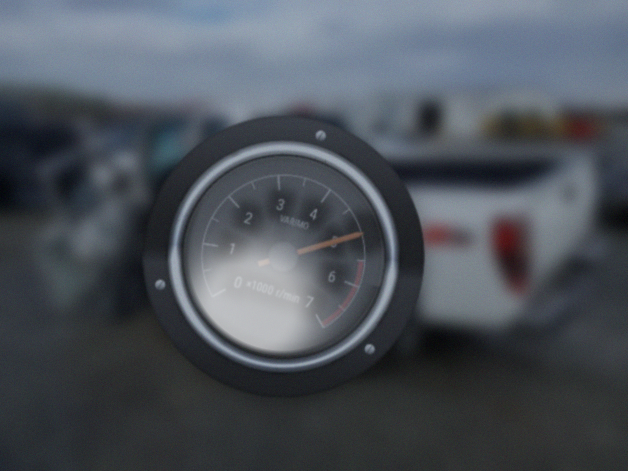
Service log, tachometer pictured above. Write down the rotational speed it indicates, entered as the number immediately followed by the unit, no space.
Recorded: 5000rpm
